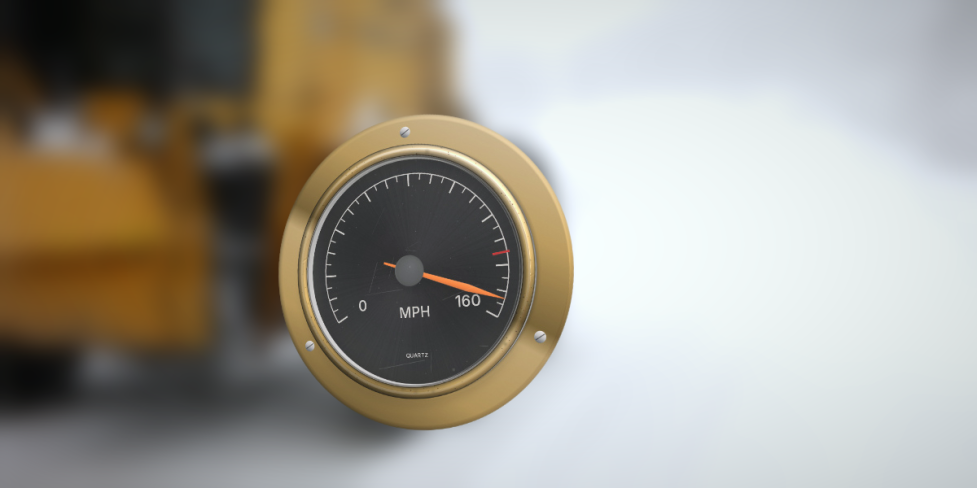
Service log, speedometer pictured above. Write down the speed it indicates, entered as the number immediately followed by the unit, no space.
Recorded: 152.5mph
